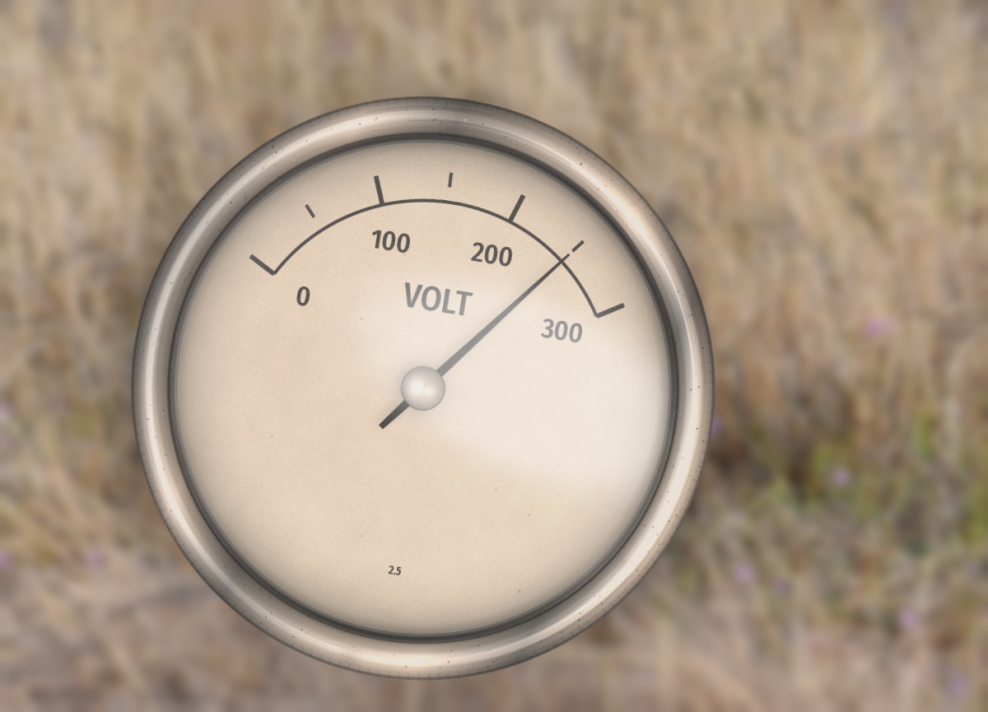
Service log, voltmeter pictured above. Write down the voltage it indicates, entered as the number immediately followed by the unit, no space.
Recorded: 250V
